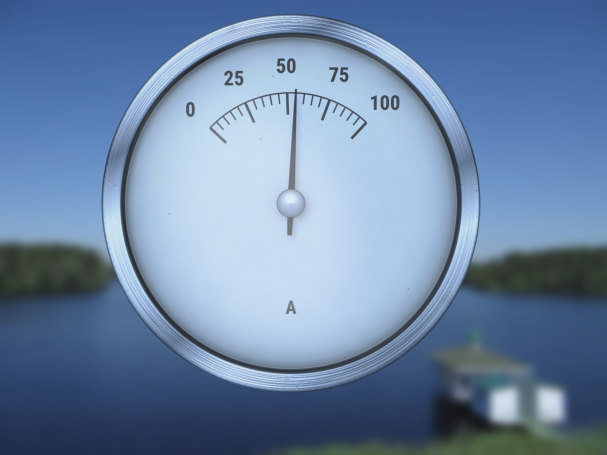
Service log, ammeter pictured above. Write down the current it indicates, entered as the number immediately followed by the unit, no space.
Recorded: 55A
